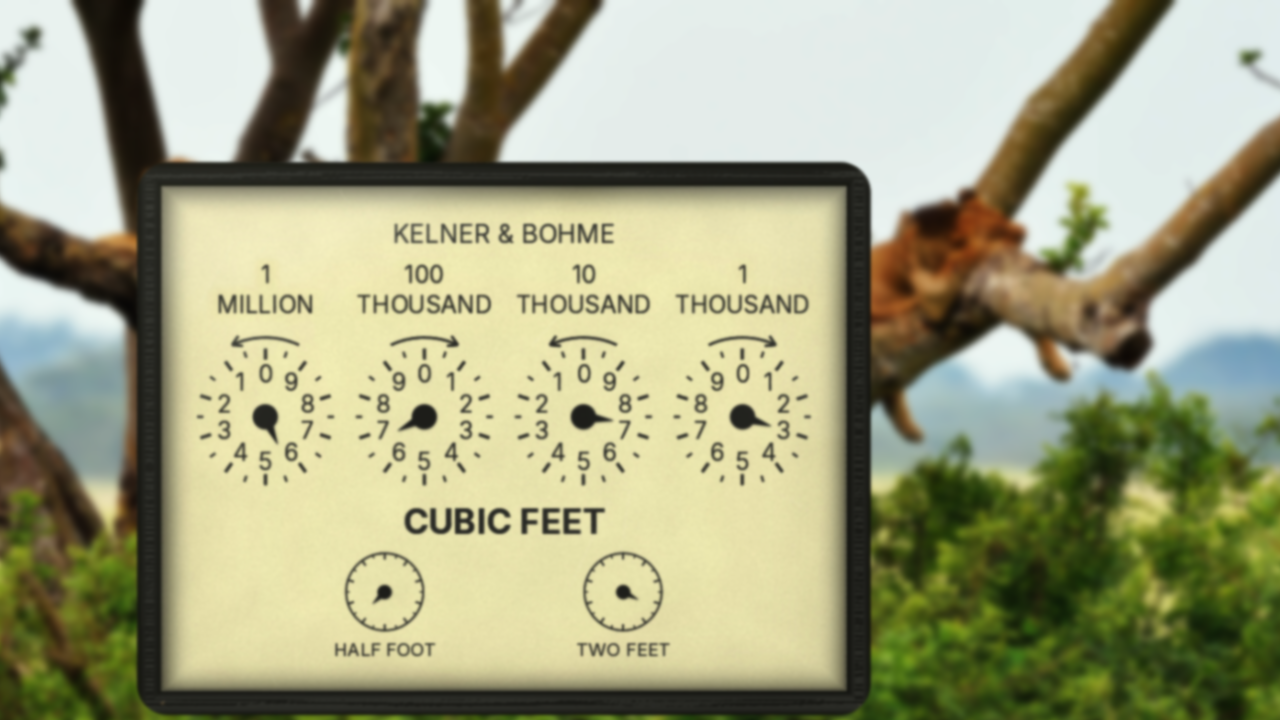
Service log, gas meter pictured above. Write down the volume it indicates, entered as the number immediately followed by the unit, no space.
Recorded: 567300ft³
